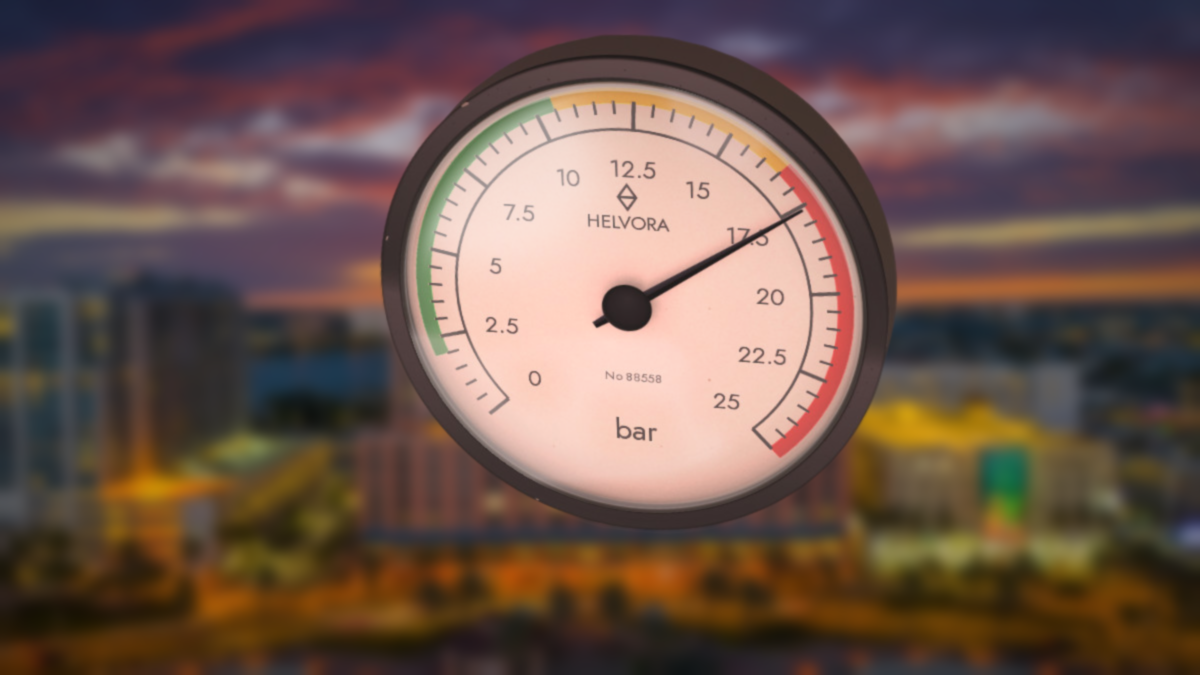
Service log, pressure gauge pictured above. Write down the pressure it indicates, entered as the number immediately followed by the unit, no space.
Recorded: 17.5bar
